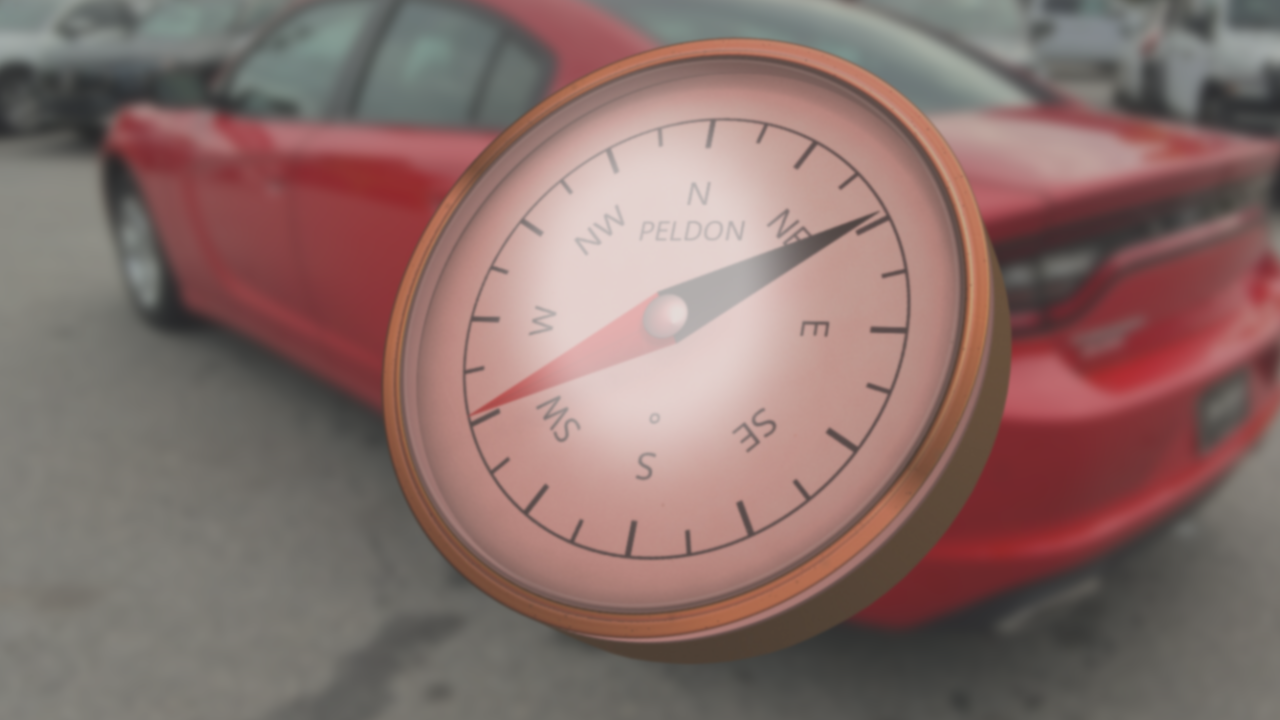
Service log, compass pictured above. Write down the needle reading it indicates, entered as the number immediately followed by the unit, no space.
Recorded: 240°
